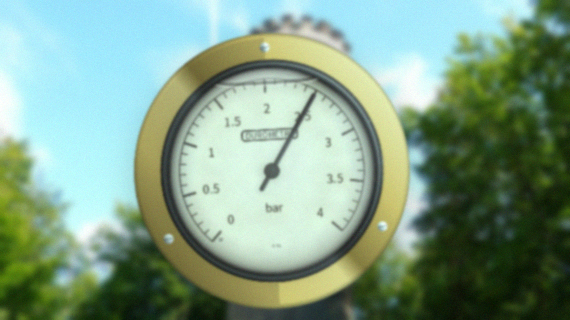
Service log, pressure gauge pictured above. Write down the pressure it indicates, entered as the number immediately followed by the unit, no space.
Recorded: 2.5bar
